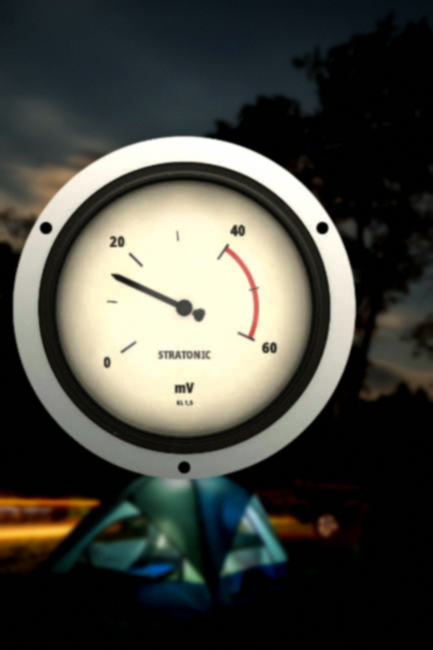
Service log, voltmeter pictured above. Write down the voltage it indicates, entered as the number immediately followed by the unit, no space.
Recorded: 15mV
